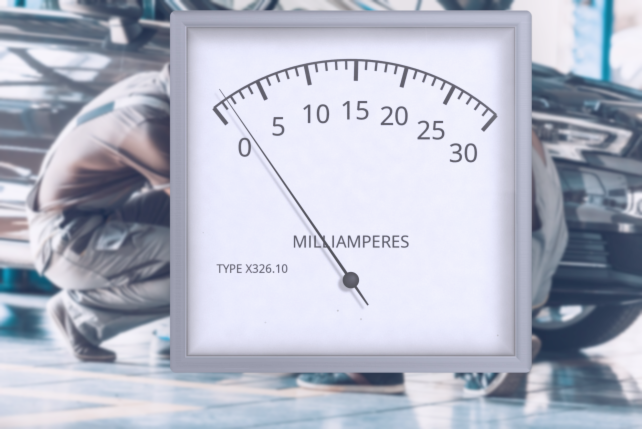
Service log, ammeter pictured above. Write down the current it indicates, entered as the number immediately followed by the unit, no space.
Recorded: 1.5mA
